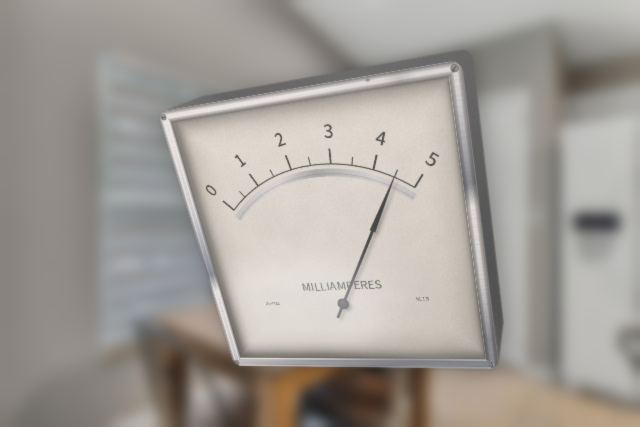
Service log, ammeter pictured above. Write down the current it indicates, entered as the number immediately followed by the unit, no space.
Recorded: 4.5mA
